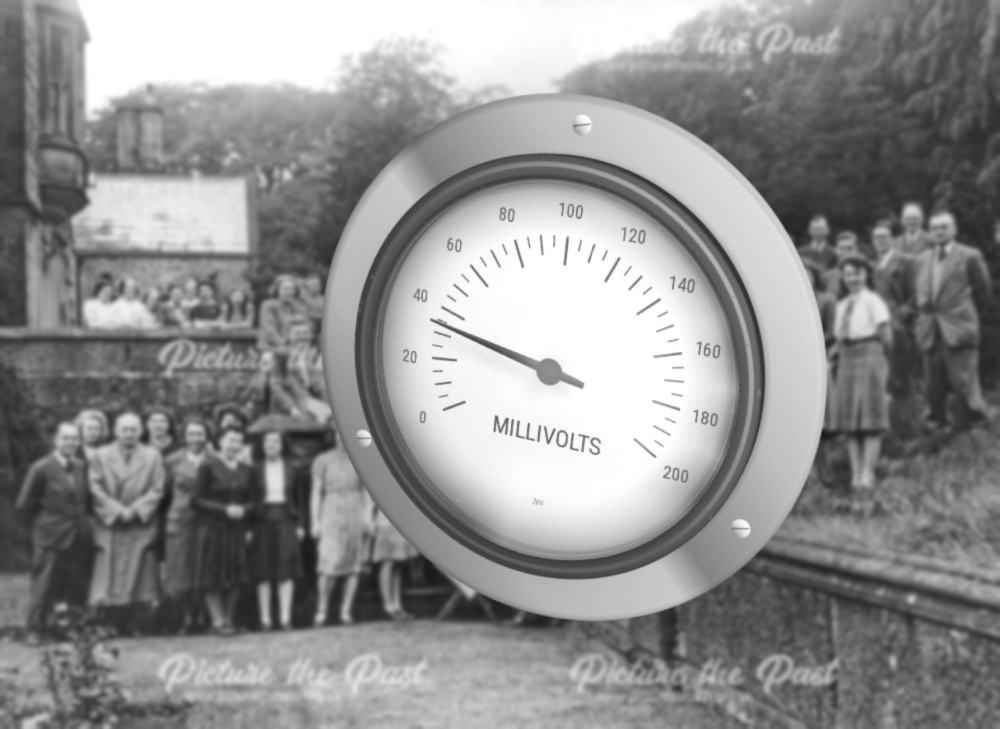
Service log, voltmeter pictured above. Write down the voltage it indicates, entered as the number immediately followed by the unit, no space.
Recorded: 35mV
